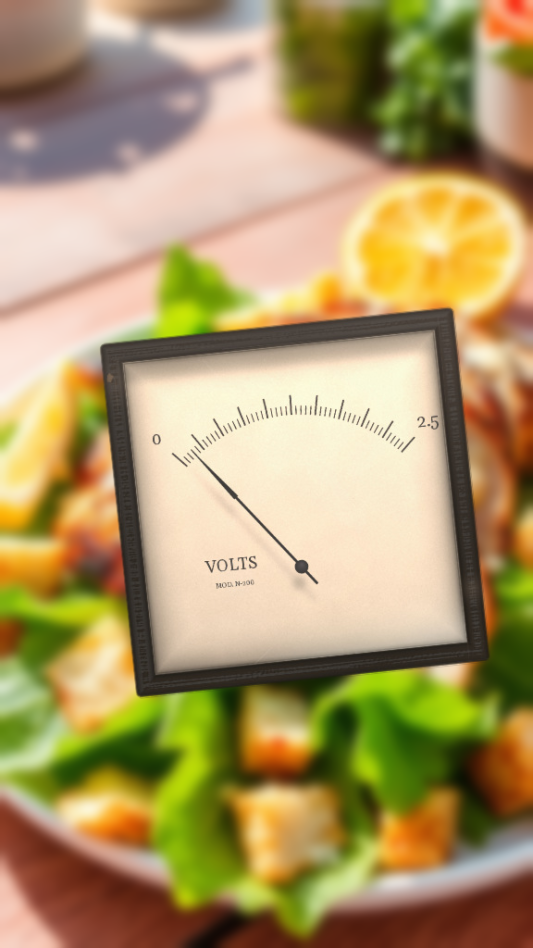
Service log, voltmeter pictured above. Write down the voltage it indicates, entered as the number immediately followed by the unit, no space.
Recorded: 0.15V
